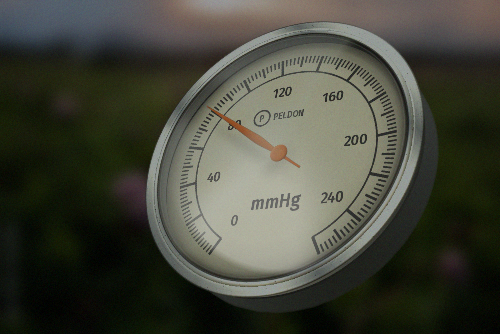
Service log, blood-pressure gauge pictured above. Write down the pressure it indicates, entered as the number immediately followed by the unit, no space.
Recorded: 80mmHg
